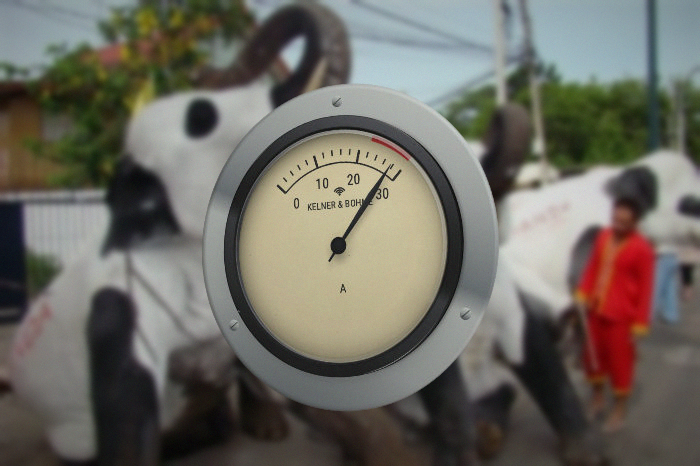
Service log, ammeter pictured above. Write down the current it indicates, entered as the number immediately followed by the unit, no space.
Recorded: 28A
